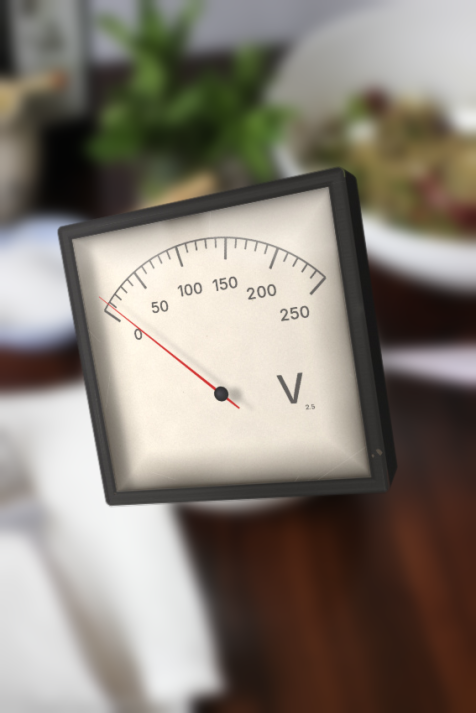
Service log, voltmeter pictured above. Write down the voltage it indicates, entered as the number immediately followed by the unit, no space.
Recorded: 10V
